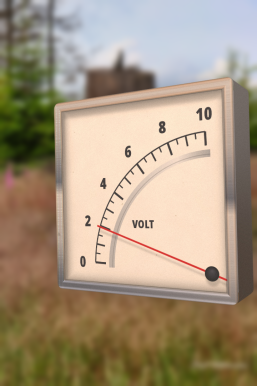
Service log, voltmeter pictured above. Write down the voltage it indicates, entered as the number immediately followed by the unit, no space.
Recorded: 2V
